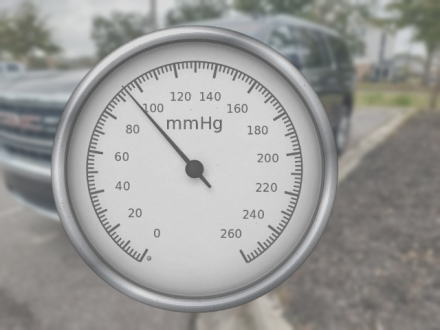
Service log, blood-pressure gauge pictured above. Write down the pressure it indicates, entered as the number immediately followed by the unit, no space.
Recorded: 94mmHg
